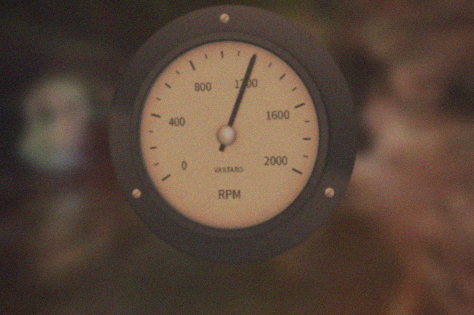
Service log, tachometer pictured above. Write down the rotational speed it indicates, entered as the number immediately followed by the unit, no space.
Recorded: 1200rpm
